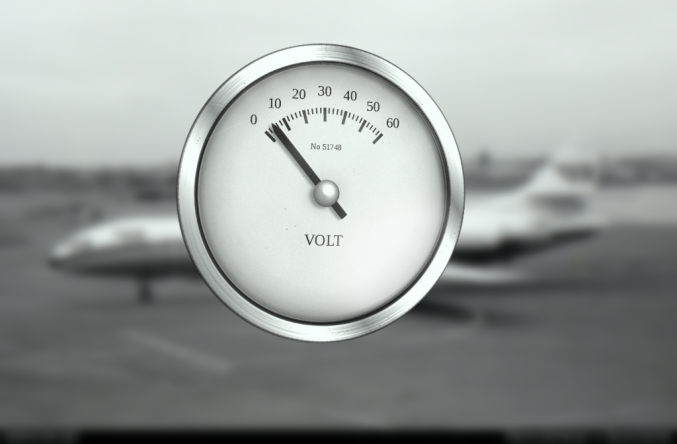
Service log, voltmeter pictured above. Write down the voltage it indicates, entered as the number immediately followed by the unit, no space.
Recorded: 4V
